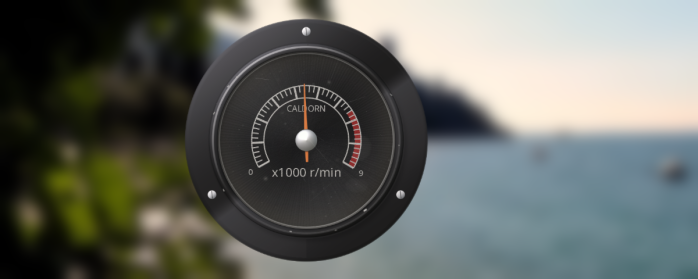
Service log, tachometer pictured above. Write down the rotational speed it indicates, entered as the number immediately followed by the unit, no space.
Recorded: 4400rpm
